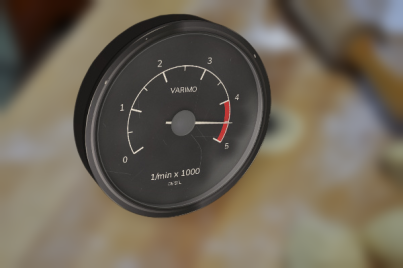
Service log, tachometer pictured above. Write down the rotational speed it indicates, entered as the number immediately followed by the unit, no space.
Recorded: 4500rpm
